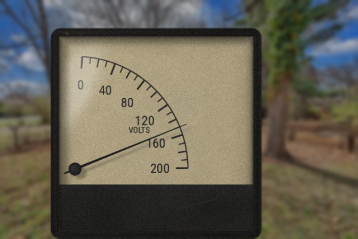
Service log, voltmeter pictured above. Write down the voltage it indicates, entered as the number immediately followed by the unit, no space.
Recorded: 150V
